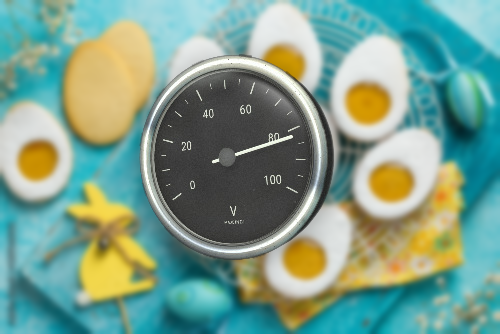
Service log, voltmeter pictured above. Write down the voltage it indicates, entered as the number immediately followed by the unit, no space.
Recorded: 82.5V
